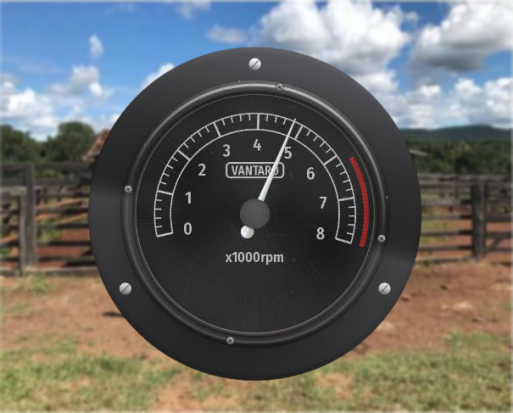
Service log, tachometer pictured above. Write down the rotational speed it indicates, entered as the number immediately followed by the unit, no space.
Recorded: 4800rpm
